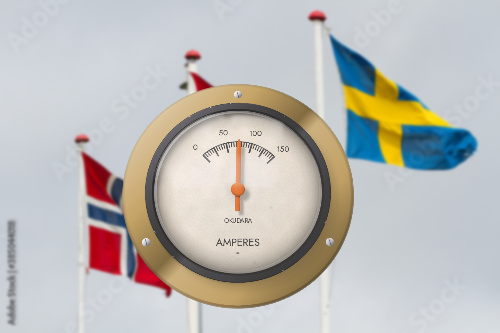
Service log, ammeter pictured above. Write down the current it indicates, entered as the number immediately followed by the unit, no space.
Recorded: 75A
